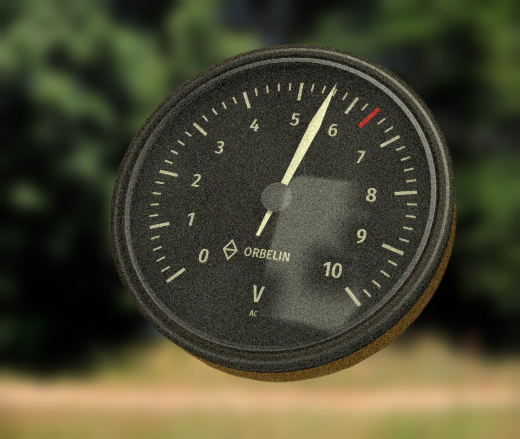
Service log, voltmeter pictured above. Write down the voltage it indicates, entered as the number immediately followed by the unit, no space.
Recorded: 5.6V
